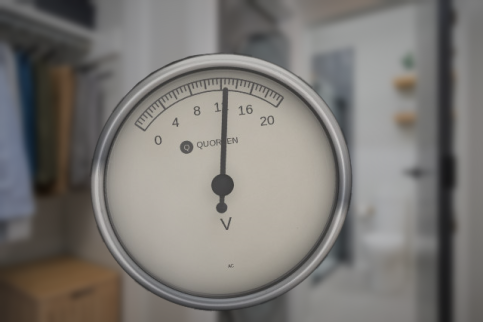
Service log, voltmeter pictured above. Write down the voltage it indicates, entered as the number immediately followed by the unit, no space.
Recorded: 12.5V
